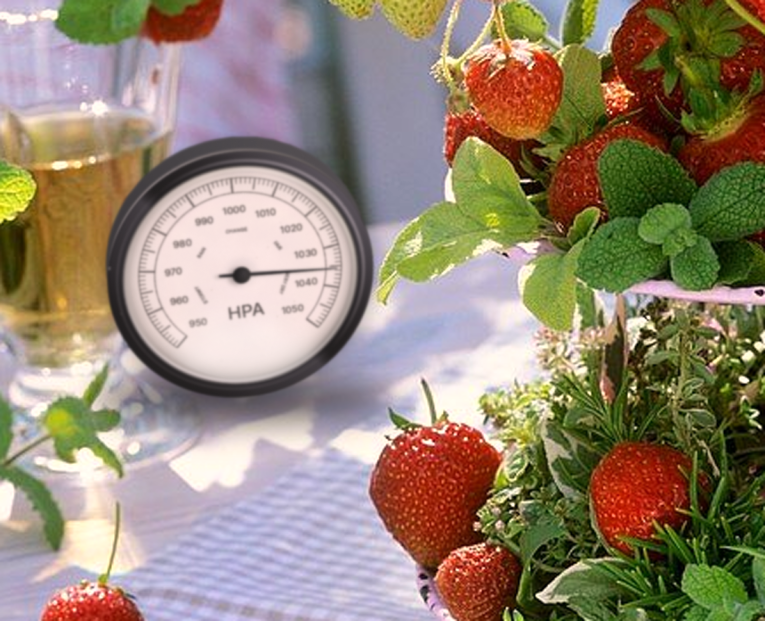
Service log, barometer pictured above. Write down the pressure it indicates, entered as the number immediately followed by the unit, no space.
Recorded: 1035hPa
